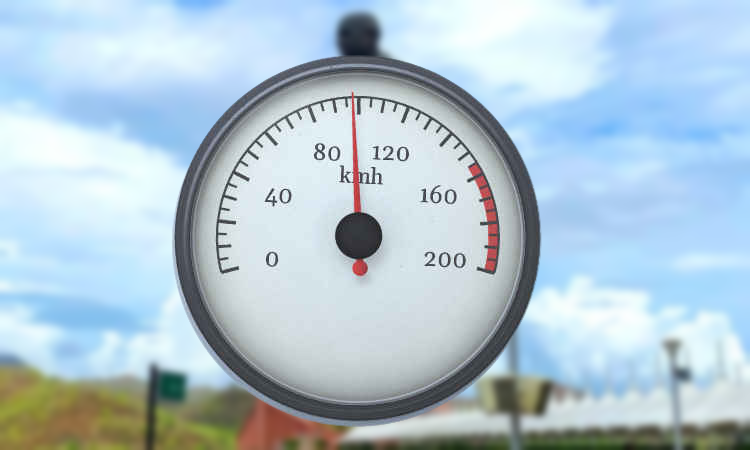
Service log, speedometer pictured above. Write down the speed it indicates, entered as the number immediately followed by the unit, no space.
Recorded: 97.5km/h
